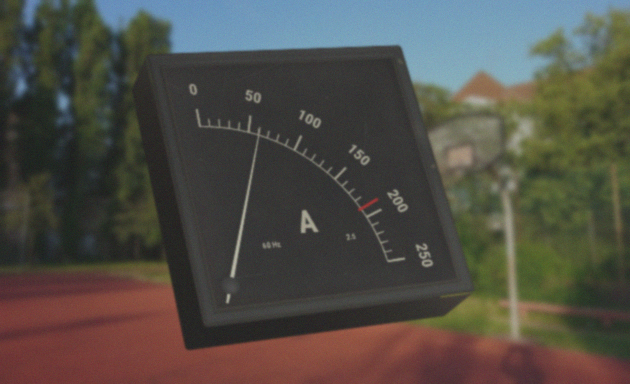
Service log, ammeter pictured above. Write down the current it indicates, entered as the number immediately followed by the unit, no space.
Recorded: 60A
